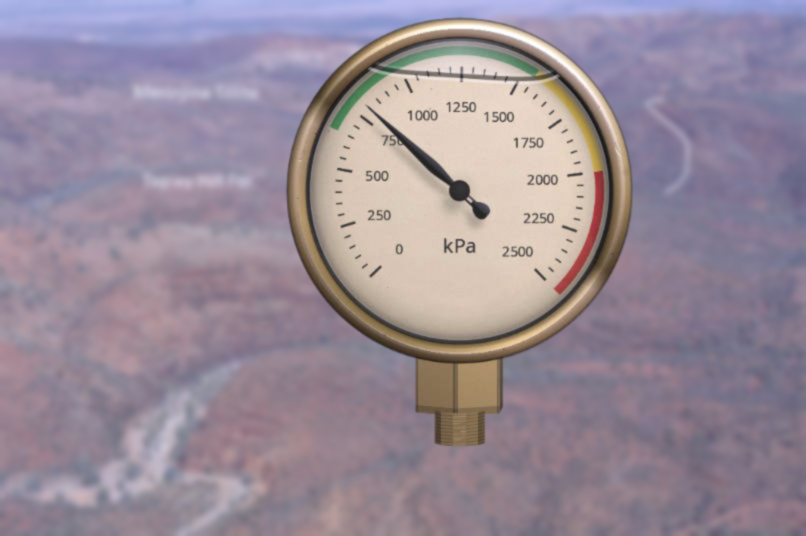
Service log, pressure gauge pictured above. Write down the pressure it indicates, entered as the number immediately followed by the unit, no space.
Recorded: 800kPa
